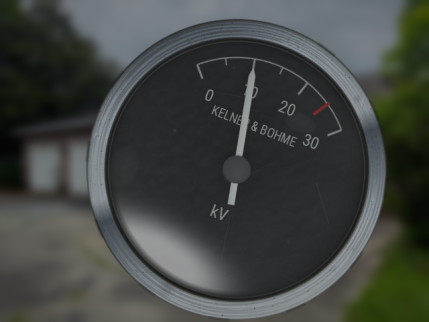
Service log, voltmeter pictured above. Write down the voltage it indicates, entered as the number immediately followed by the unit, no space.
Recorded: 10kV
